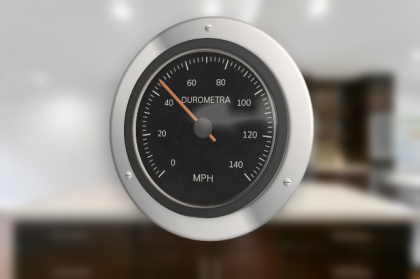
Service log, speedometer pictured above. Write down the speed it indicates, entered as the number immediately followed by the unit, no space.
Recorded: 46mph
